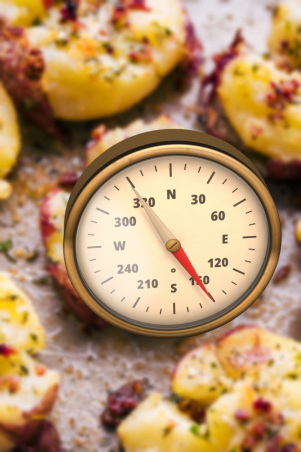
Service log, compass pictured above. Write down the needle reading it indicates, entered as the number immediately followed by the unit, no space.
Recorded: 150°
